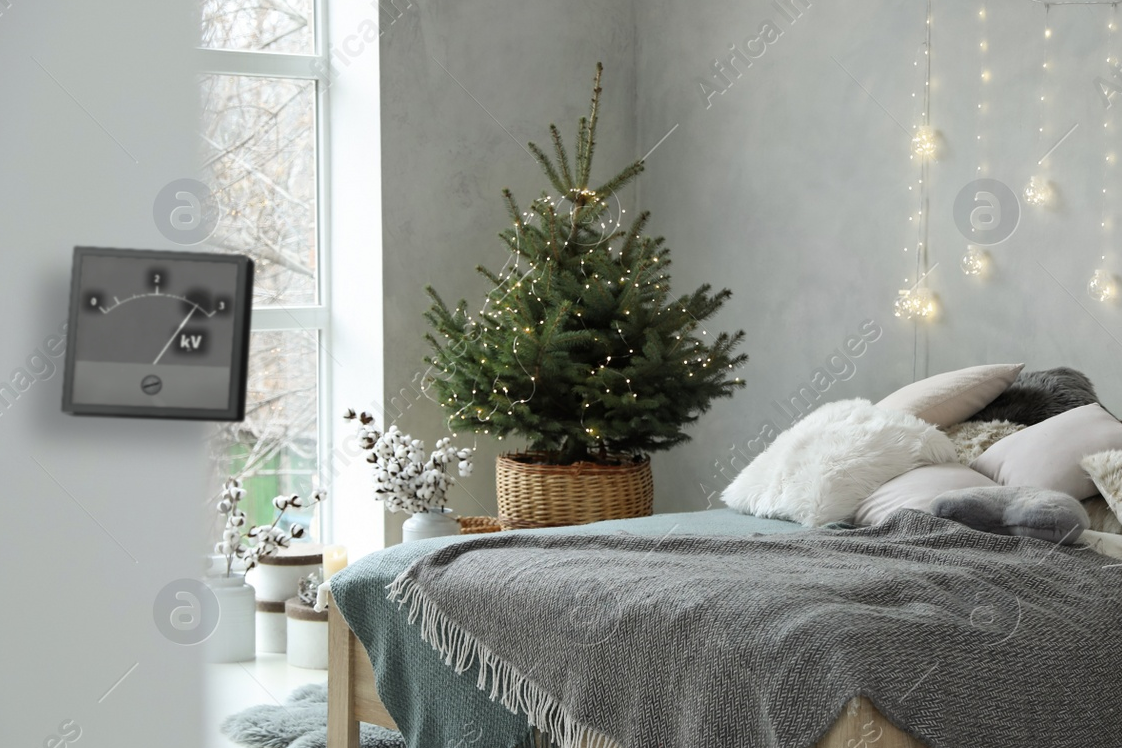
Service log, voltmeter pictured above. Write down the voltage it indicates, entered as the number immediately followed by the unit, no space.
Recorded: 2.75kV
